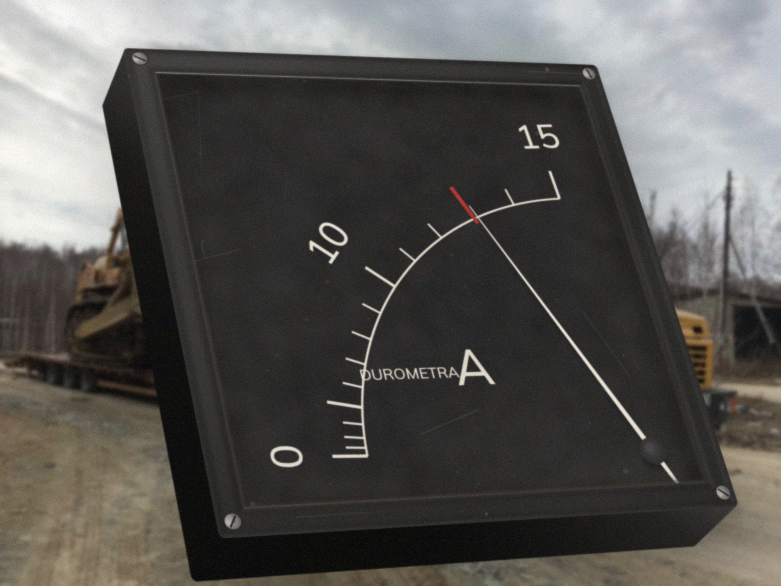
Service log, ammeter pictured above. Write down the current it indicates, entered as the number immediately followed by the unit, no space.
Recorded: 13A
